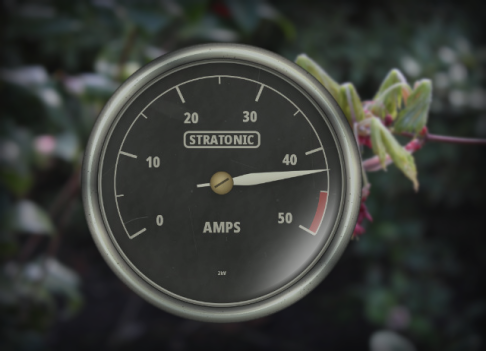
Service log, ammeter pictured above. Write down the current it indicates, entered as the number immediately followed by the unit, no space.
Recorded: 42.5A
